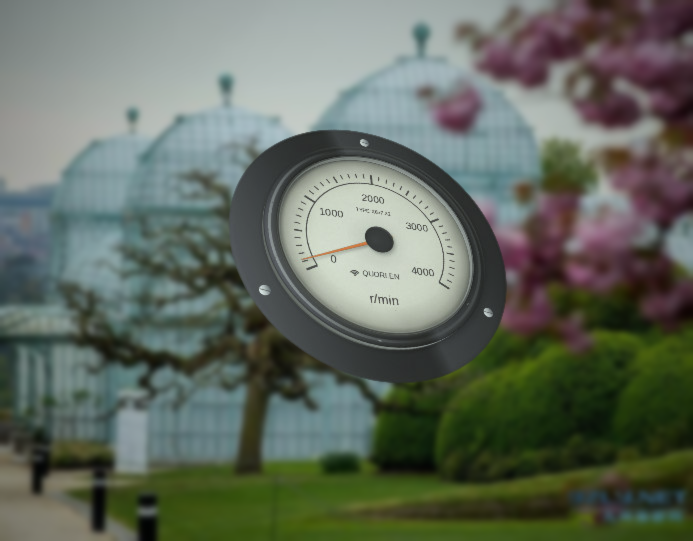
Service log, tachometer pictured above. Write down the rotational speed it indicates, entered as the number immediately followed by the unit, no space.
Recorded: 100rpm
